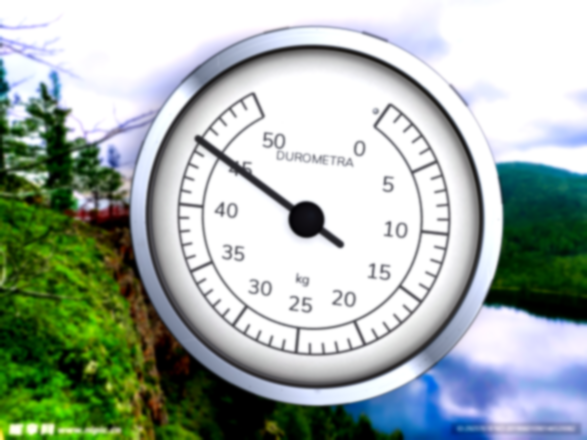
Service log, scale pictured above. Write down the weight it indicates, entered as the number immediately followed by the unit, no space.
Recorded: 45kg
